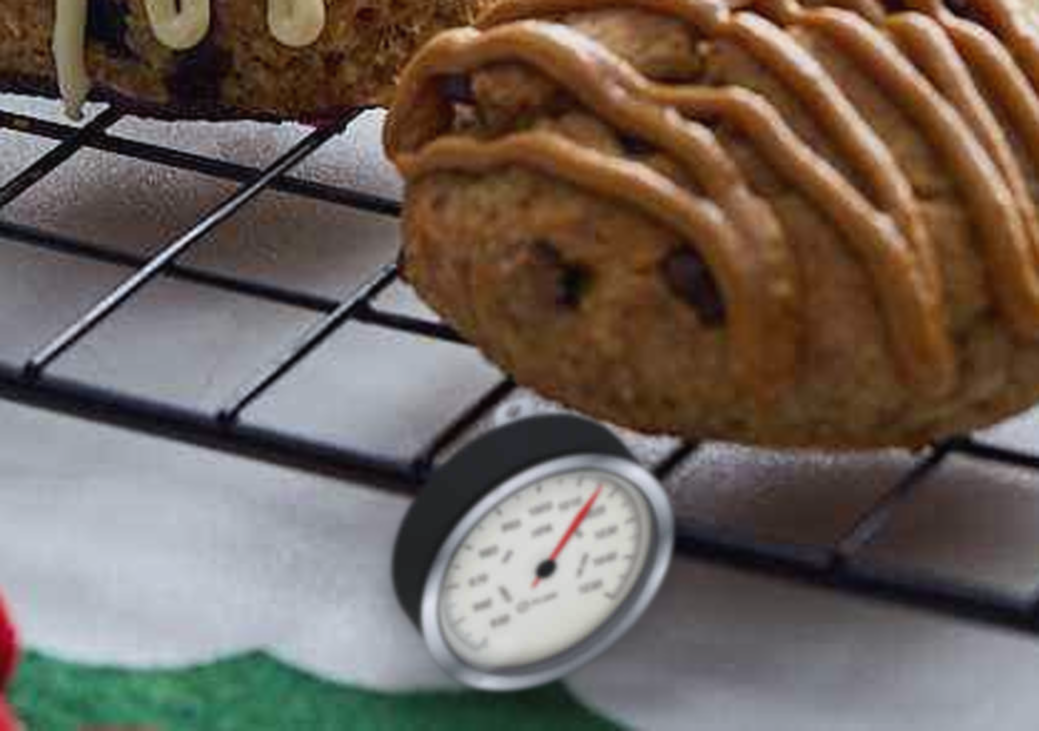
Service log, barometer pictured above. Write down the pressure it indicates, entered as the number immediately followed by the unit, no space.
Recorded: 1015hPa
